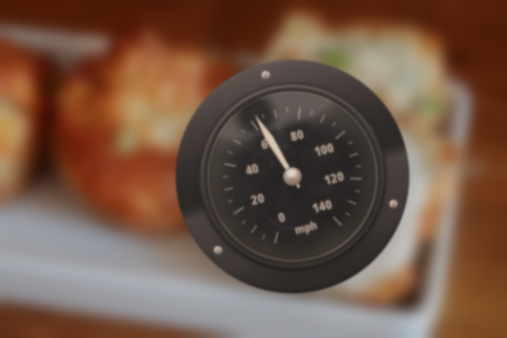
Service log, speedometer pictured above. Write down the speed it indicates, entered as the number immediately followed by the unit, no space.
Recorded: 62.5mph
